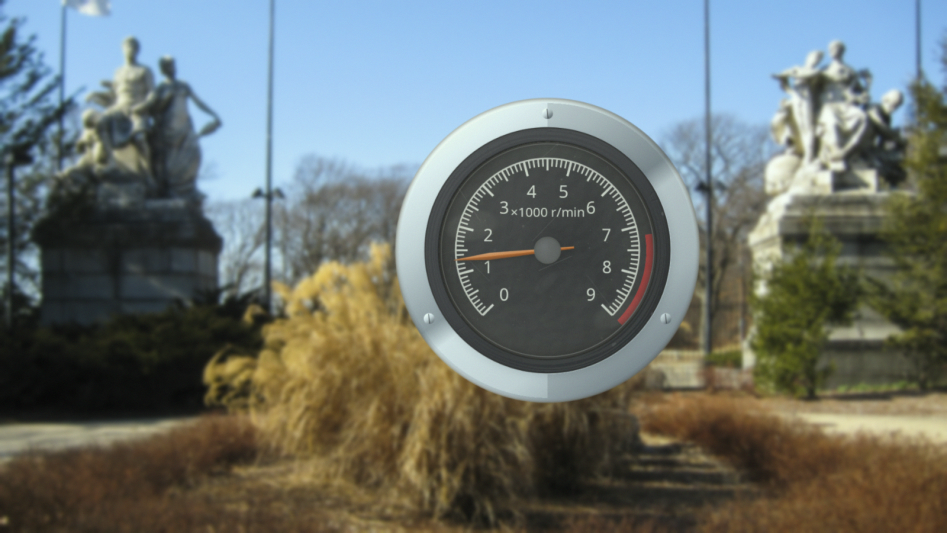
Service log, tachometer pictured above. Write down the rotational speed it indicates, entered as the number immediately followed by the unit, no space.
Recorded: 1300rpm
